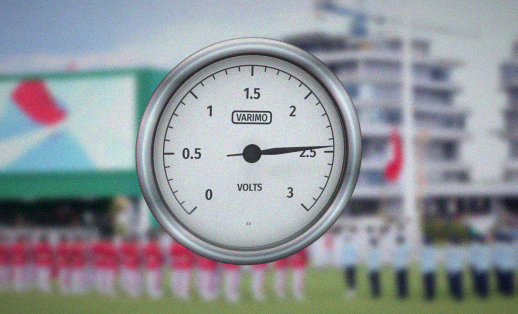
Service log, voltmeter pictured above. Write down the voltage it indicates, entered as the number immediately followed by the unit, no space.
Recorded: 2.45V
